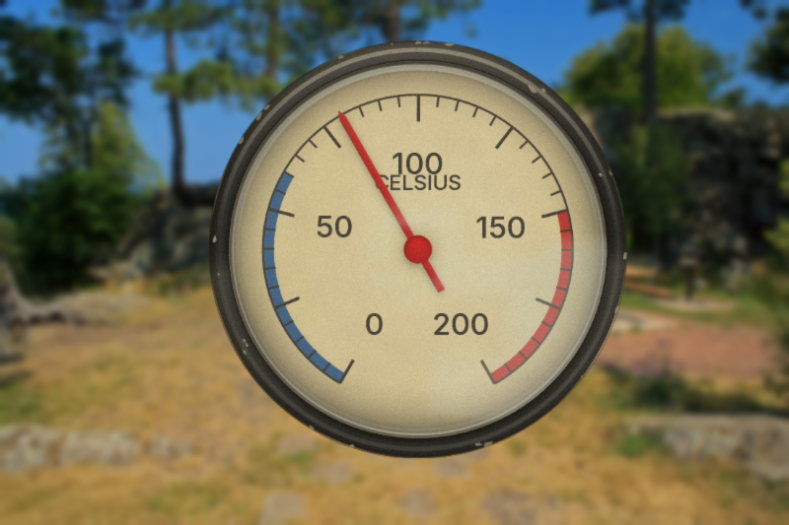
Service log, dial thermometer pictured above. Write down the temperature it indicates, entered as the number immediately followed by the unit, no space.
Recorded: 80°C
